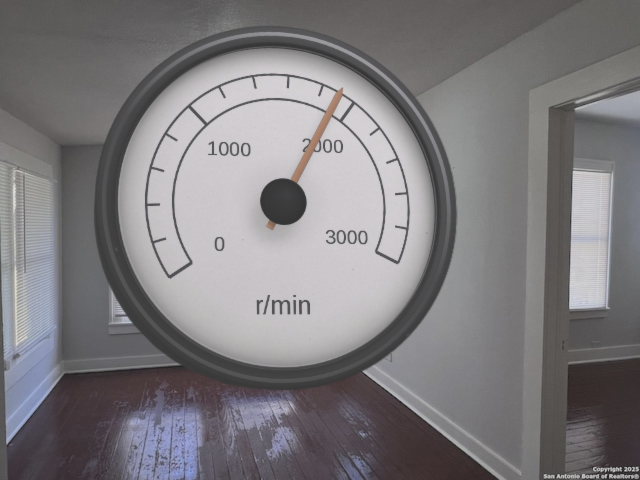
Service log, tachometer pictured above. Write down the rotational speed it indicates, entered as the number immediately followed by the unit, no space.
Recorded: 1900rpm
